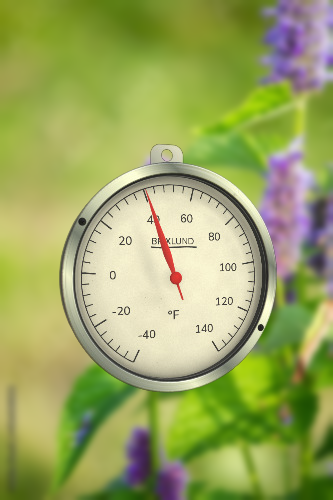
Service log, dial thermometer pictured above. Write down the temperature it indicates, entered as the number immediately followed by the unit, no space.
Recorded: 40°F
